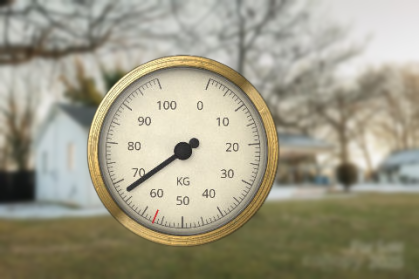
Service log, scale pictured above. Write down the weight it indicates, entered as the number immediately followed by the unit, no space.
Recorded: 67kg
